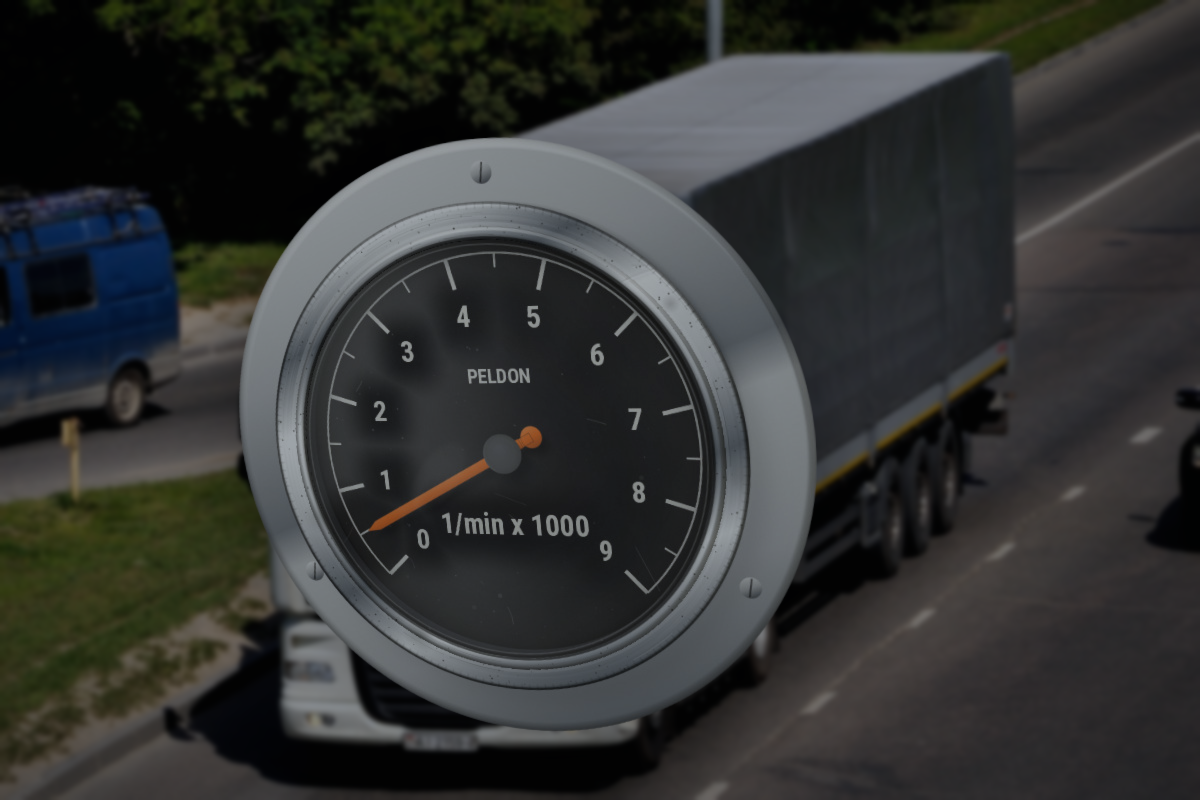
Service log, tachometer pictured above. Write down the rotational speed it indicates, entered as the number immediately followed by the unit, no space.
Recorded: 500rpm
